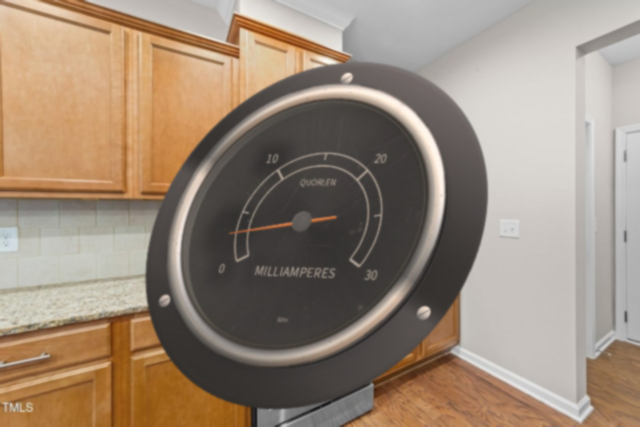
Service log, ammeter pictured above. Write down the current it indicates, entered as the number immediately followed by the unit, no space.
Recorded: 2.5mA
